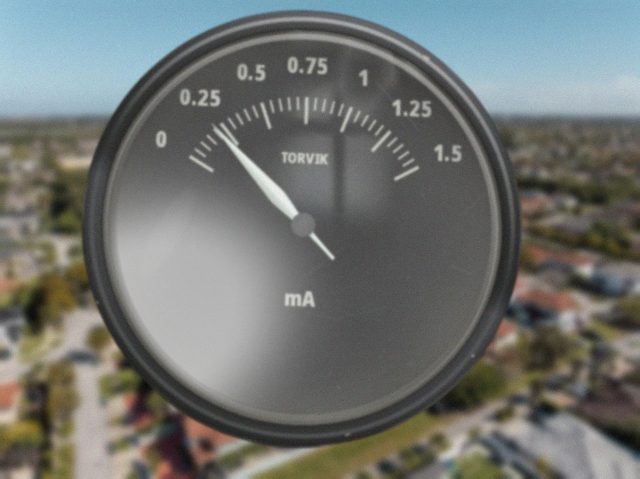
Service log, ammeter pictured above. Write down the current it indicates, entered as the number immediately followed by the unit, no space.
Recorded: 0.2mA
